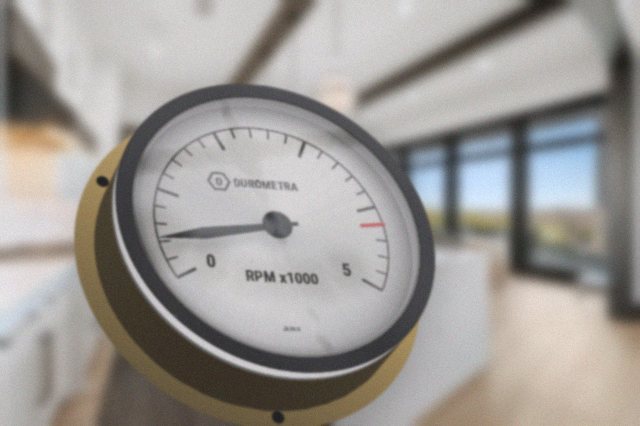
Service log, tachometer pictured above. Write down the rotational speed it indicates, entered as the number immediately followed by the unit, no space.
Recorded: 400rpm
